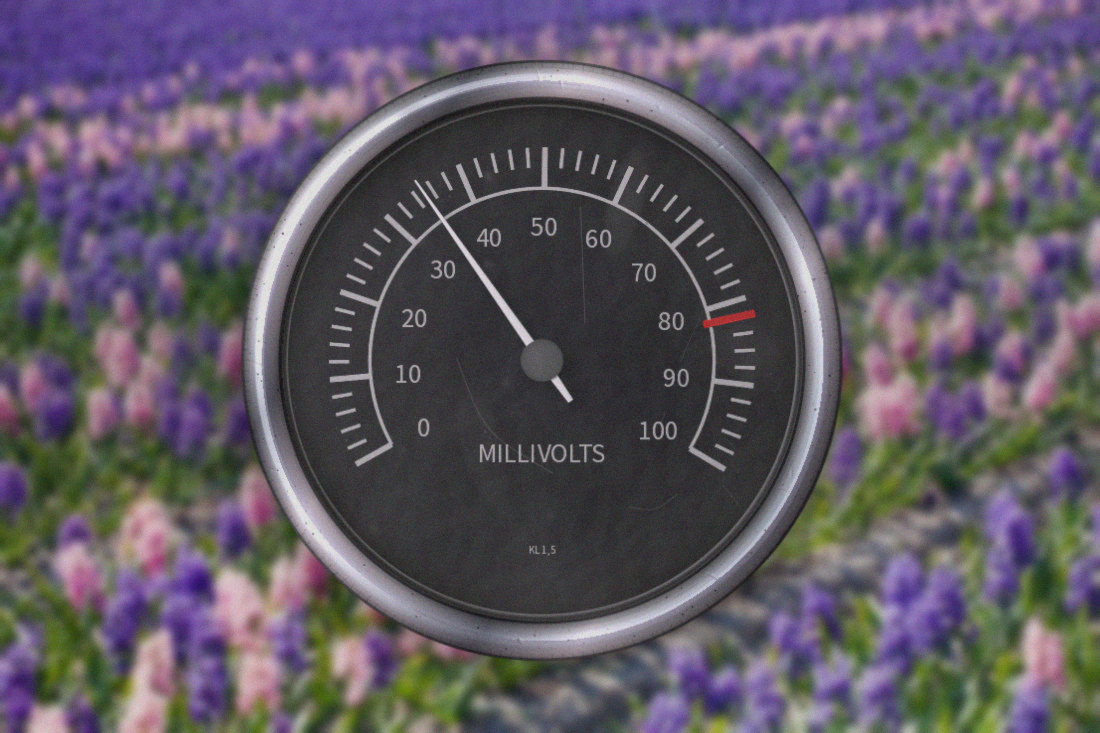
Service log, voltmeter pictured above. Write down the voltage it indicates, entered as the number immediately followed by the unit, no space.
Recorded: 35mV
